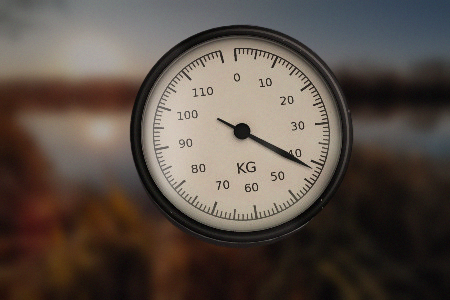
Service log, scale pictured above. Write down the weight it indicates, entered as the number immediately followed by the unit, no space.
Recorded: 42kg
